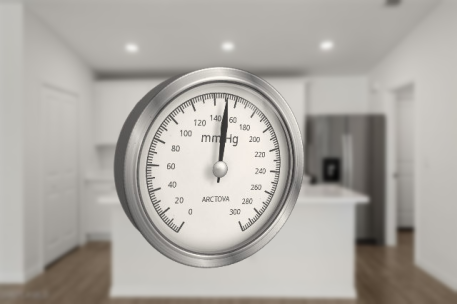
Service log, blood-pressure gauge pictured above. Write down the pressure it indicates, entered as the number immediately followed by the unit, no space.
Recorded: 150mmHg
